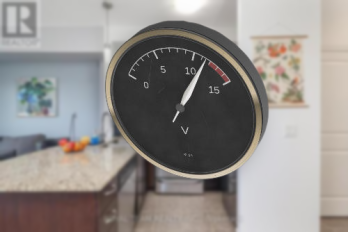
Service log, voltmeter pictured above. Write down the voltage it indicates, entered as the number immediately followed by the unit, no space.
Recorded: 11.5V
